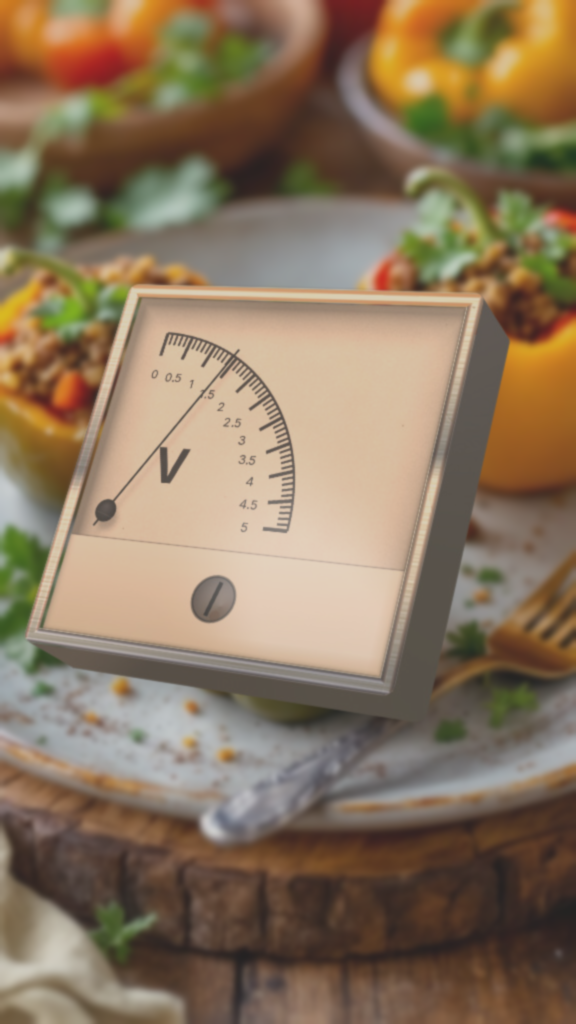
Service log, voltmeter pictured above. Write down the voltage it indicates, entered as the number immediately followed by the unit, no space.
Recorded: 1.5V
